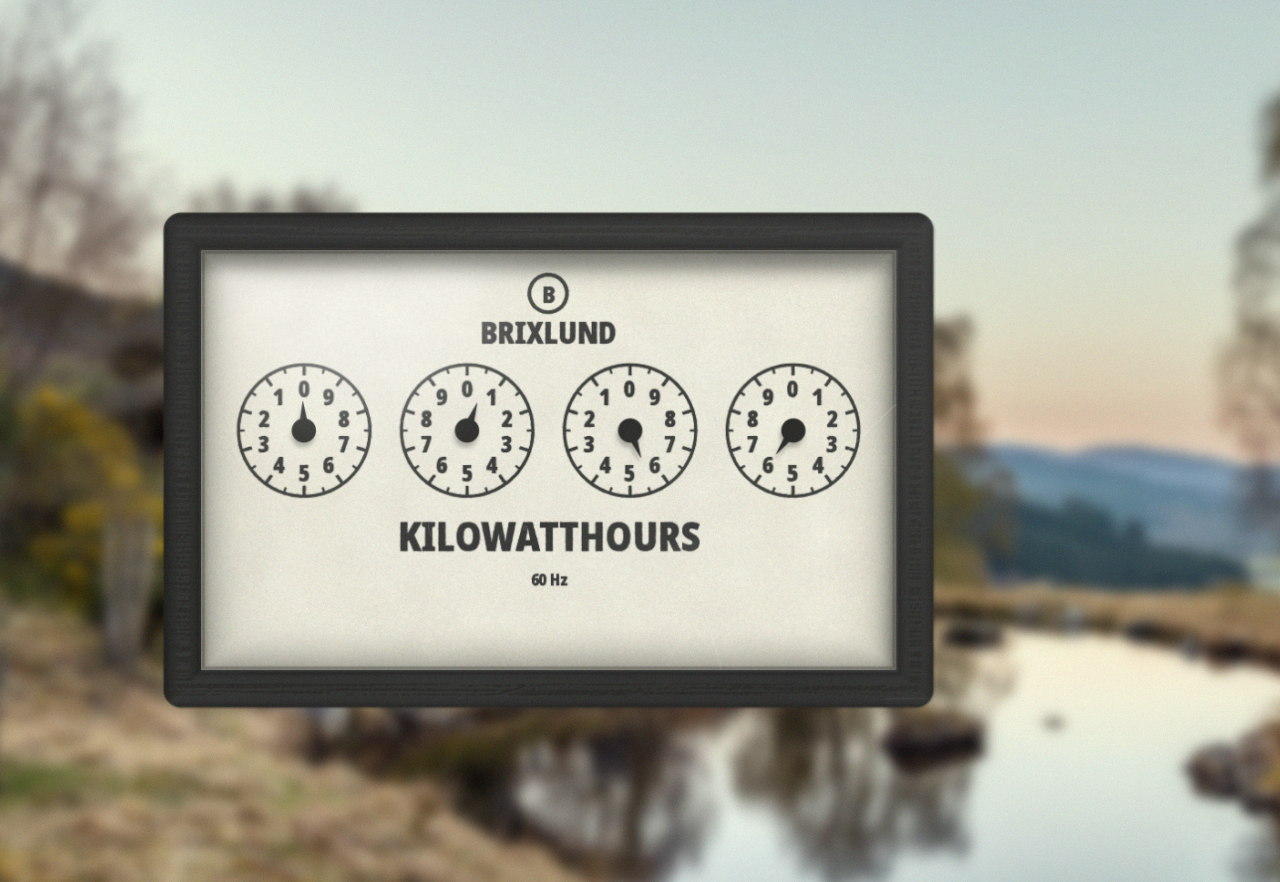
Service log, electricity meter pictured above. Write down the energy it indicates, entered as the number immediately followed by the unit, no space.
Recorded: 56kWh
